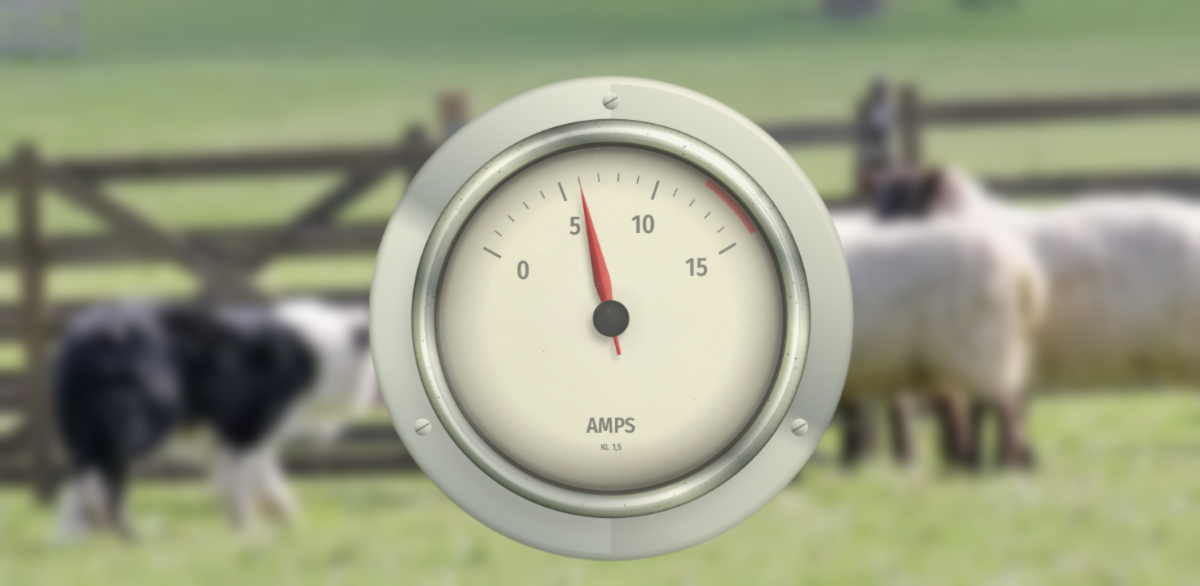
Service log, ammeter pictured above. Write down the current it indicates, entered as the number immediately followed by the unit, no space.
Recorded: 6A
